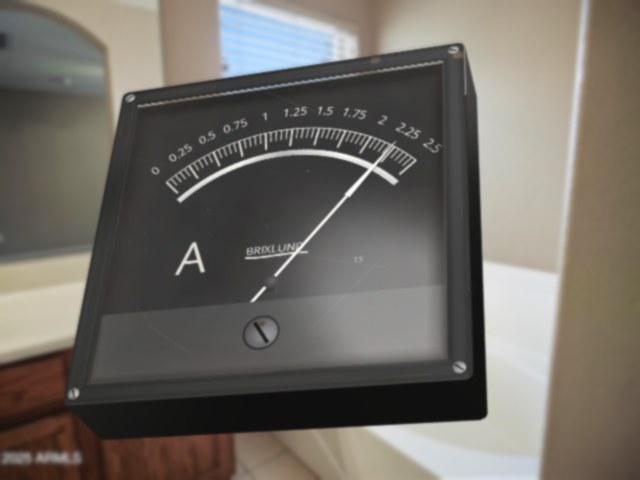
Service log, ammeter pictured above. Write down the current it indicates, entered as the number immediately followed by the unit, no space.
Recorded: 2.25A
